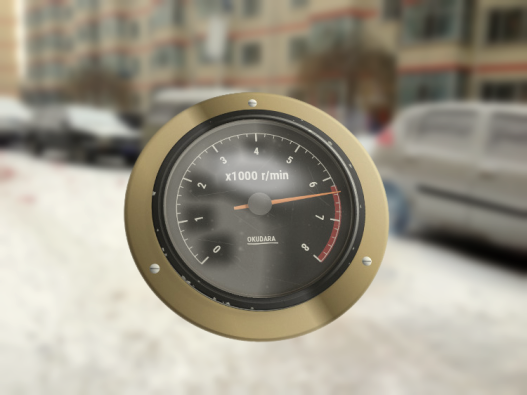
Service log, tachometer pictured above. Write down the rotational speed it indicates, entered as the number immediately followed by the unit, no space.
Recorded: 6400rpm
